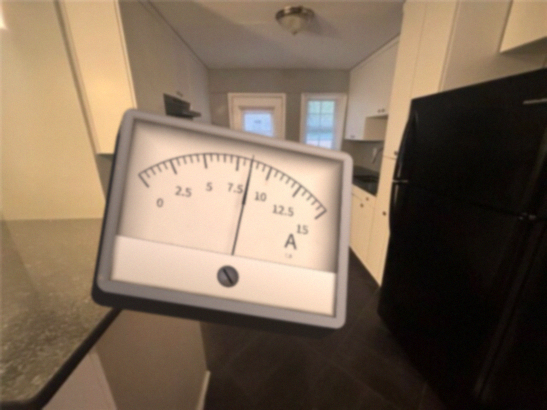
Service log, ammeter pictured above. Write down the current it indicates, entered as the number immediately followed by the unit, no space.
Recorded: 8.5A
